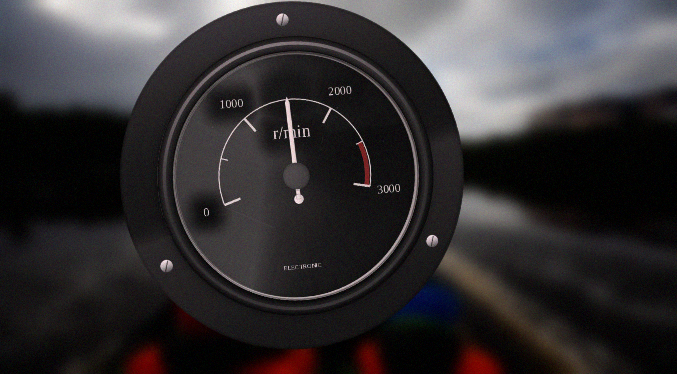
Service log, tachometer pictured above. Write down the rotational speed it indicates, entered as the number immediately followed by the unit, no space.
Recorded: 1500rpm
